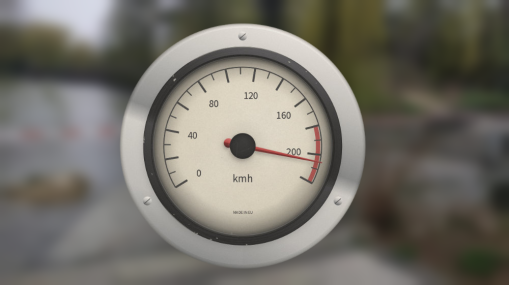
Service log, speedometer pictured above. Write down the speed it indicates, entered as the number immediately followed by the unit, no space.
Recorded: 205km/h
